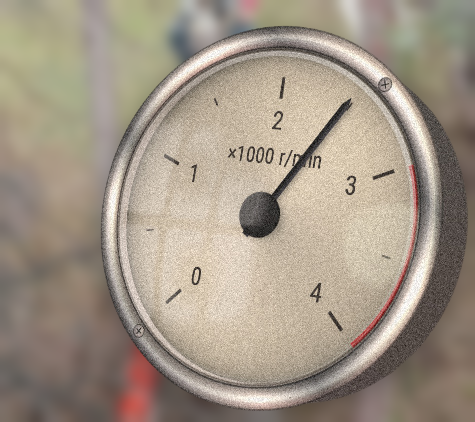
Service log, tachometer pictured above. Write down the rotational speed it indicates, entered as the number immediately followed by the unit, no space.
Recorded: 2500rpm
